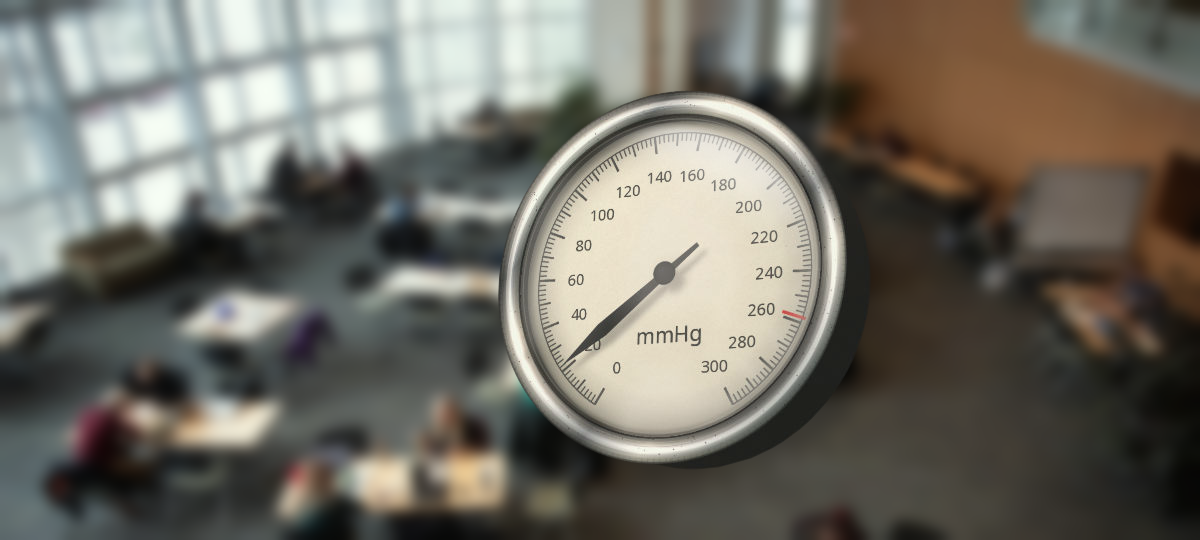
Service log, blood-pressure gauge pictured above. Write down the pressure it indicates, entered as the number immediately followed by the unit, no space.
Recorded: 20mmHg
